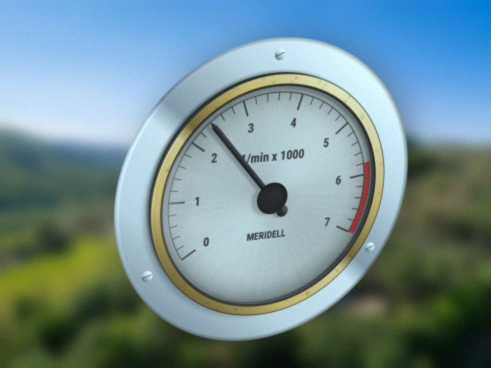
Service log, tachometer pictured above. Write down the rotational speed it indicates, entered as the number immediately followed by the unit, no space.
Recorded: 2400rpm
